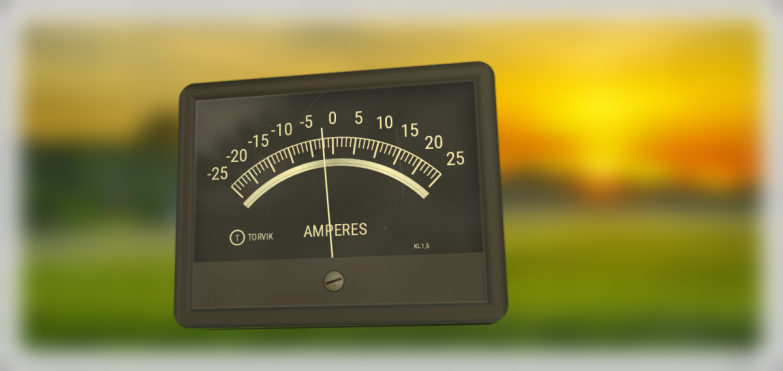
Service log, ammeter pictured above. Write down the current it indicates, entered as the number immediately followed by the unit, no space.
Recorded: -2A
